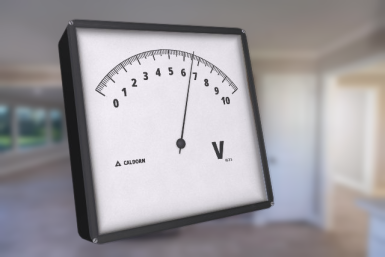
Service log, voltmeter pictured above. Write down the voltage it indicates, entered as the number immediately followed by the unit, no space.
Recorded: 6.5V
